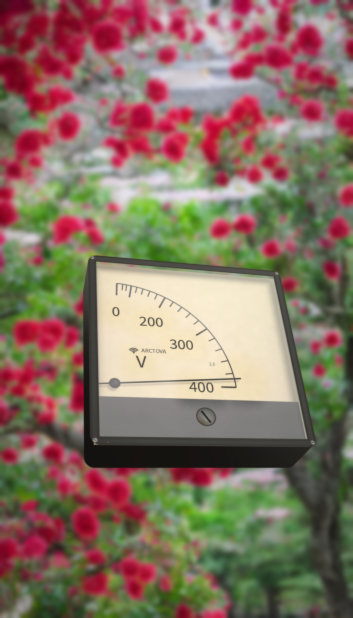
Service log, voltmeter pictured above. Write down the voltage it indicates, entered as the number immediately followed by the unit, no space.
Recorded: 390V
